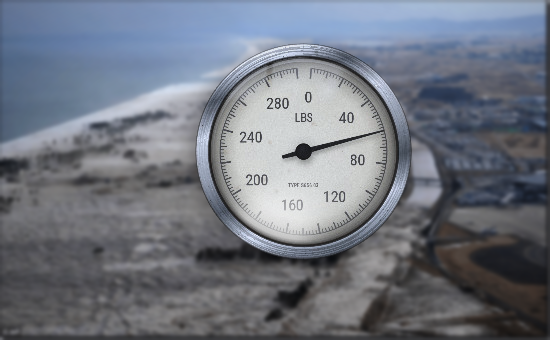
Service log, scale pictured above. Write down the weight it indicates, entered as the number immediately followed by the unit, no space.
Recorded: 60lb
